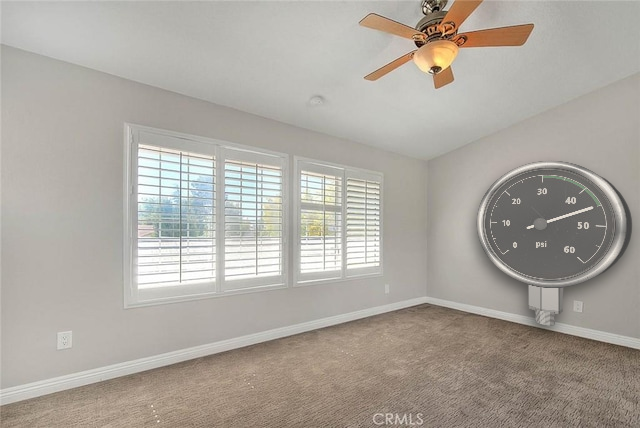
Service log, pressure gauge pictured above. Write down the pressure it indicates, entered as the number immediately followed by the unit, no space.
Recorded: 45psi
